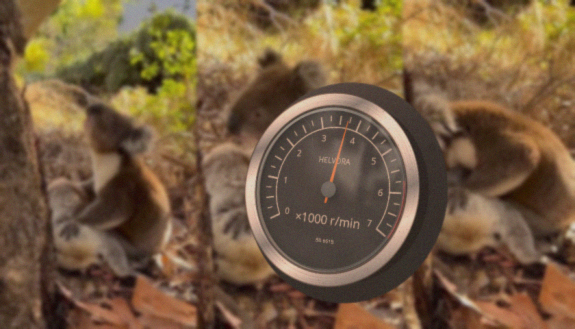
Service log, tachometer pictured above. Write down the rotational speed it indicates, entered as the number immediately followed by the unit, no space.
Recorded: 3750rpm
